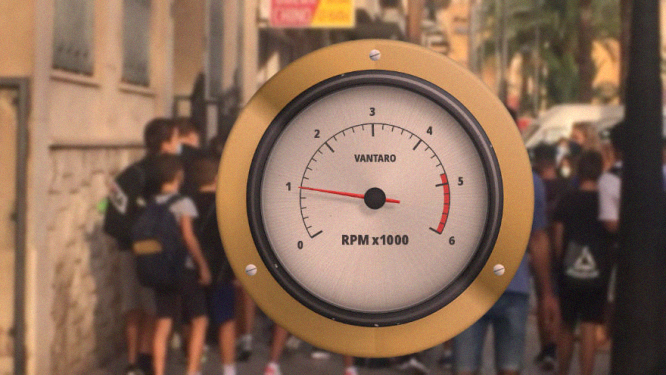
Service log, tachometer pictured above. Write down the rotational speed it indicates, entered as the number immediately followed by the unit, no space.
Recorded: 1000rpm
